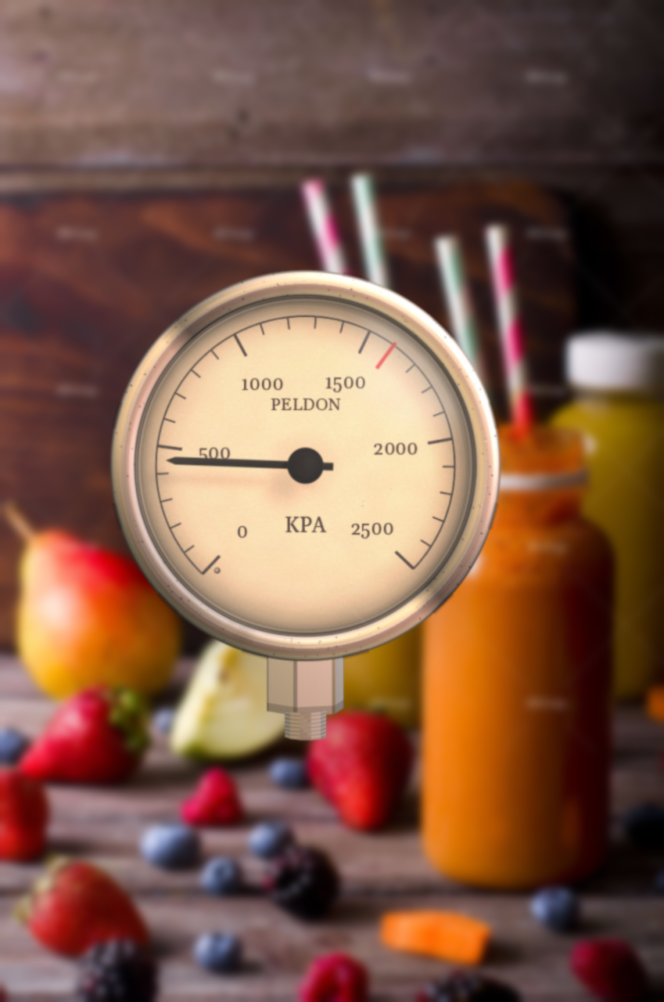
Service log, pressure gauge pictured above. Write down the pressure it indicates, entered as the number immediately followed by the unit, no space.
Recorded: 450kPa
